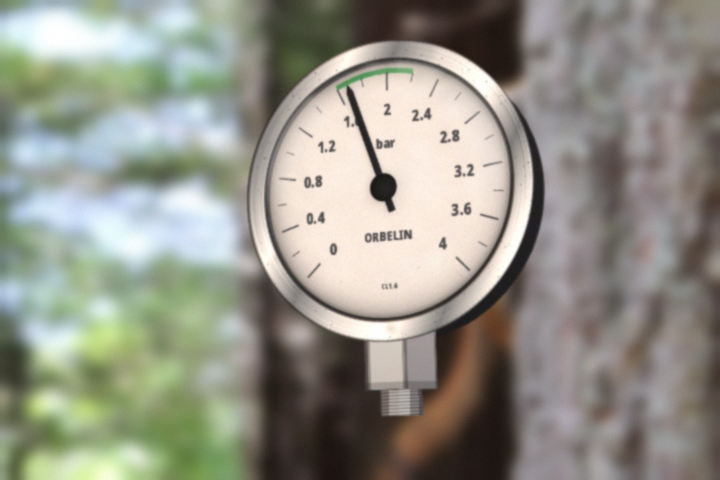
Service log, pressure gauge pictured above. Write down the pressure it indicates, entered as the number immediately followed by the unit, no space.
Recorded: 1.7bar
